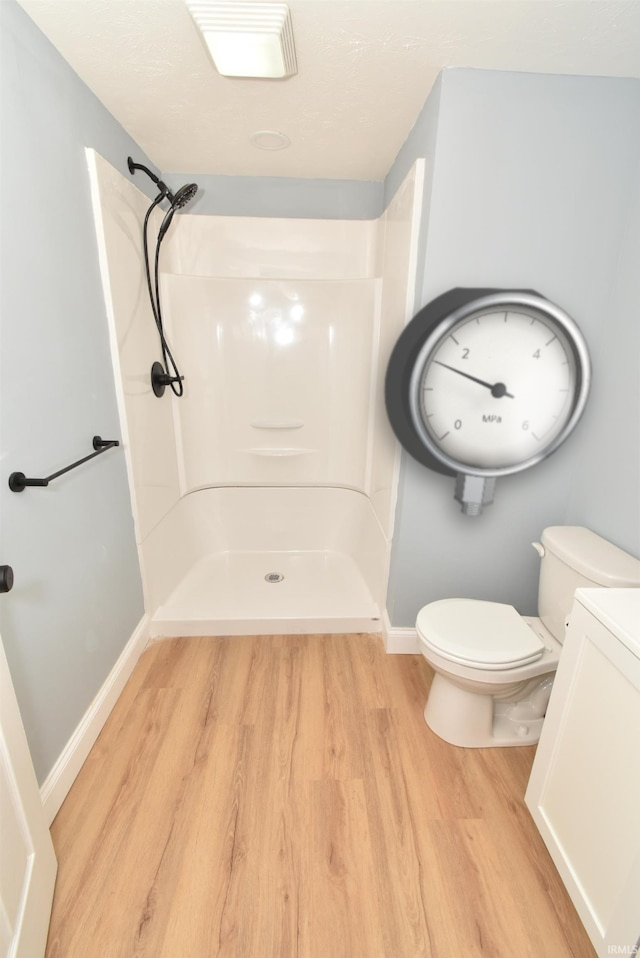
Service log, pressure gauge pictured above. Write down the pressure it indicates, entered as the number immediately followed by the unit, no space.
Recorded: 1.5MPa
